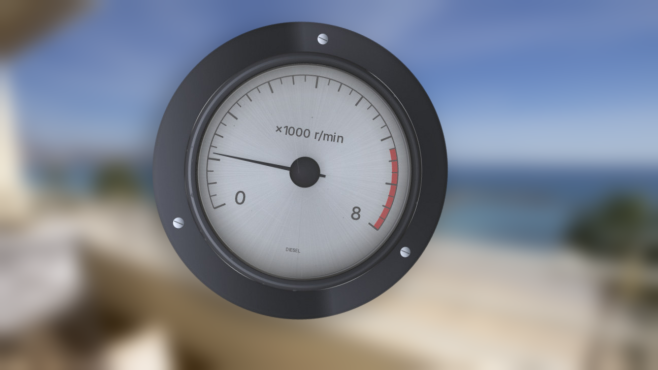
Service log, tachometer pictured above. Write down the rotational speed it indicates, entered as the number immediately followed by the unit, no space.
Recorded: 1125rpm
